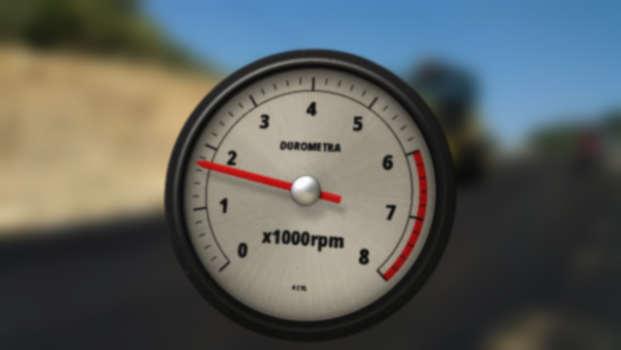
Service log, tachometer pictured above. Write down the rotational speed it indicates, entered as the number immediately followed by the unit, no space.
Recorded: 1700rpm
